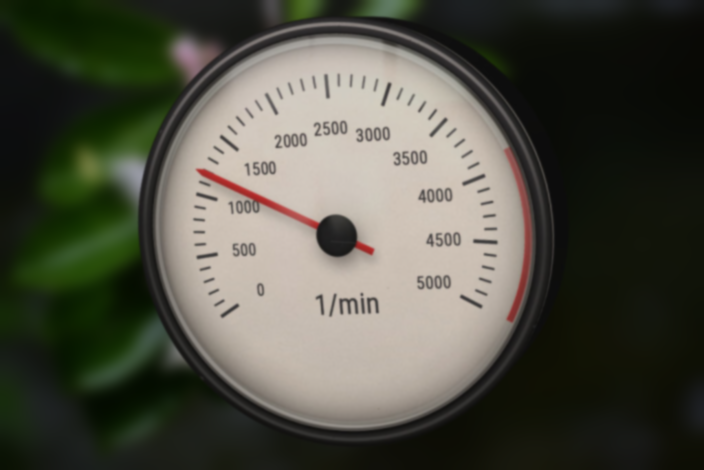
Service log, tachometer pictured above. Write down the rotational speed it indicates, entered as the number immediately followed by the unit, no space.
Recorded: 1200rpm
